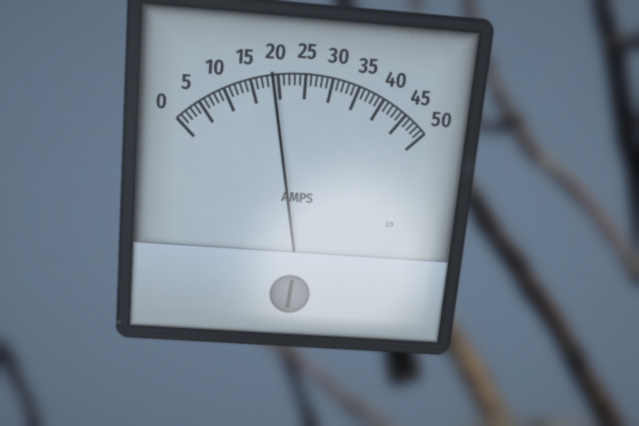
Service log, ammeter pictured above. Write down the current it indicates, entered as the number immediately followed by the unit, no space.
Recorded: 19A
